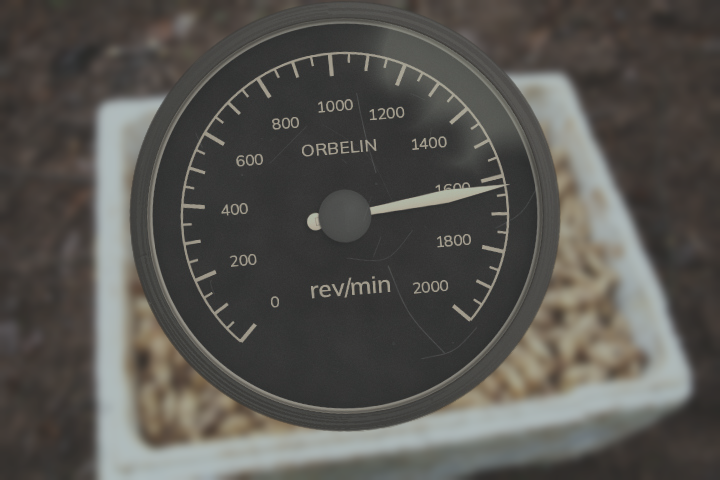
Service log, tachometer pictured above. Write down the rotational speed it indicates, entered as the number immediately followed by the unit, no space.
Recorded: 1625rpm
